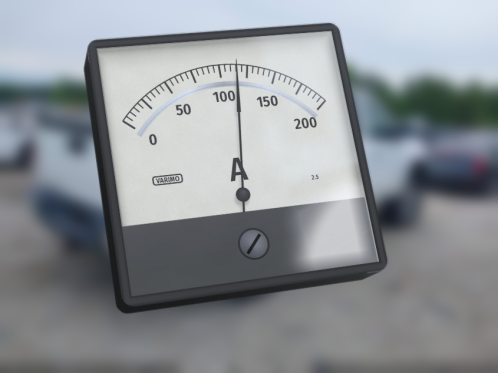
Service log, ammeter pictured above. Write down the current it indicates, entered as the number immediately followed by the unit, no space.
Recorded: 115A
